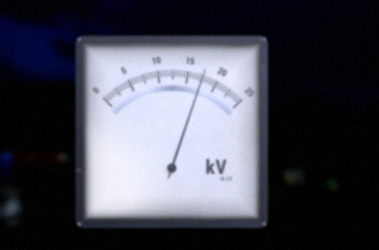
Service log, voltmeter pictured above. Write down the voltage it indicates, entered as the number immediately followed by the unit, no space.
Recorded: 17.5kV
